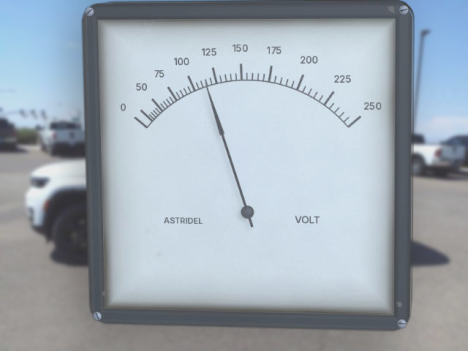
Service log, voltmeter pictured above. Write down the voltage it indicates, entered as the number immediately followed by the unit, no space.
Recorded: 115V
